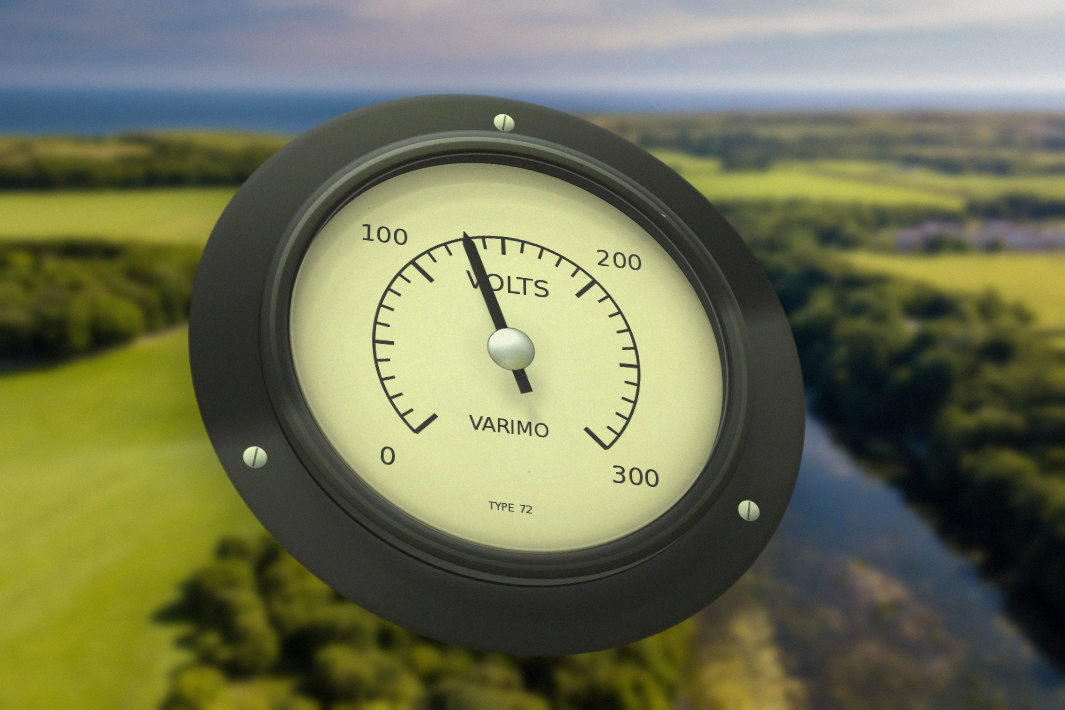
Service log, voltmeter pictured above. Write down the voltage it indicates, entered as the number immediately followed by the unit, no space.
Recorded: 130V
